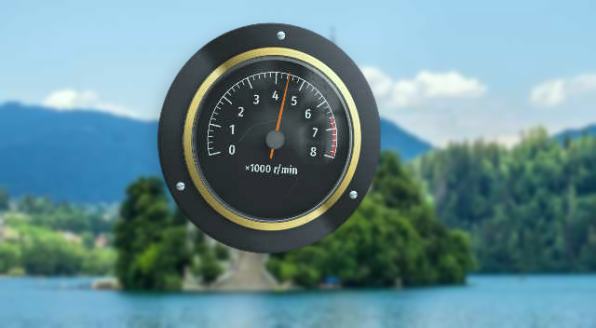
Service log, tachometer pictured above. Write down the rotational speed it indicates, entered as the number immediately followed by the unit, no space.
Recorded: 4400rpm
